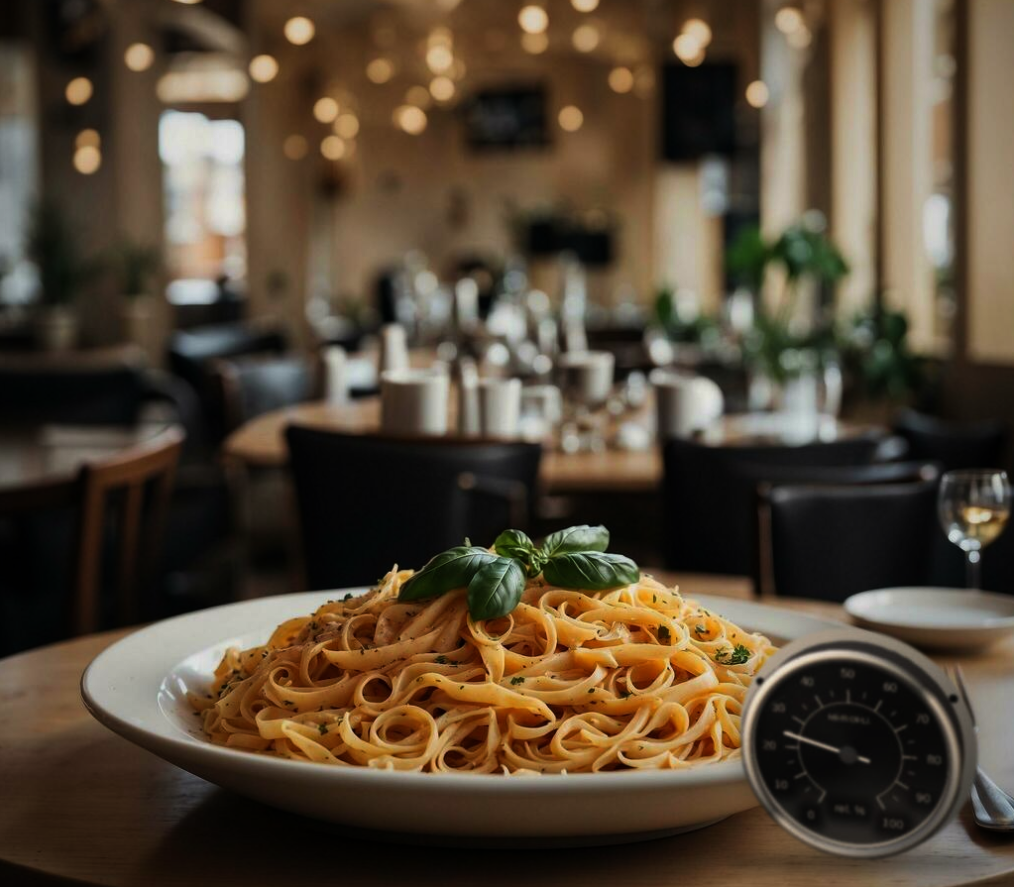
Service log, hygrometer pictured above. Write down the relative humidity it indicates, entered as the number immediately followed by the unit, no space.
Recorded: 25%
